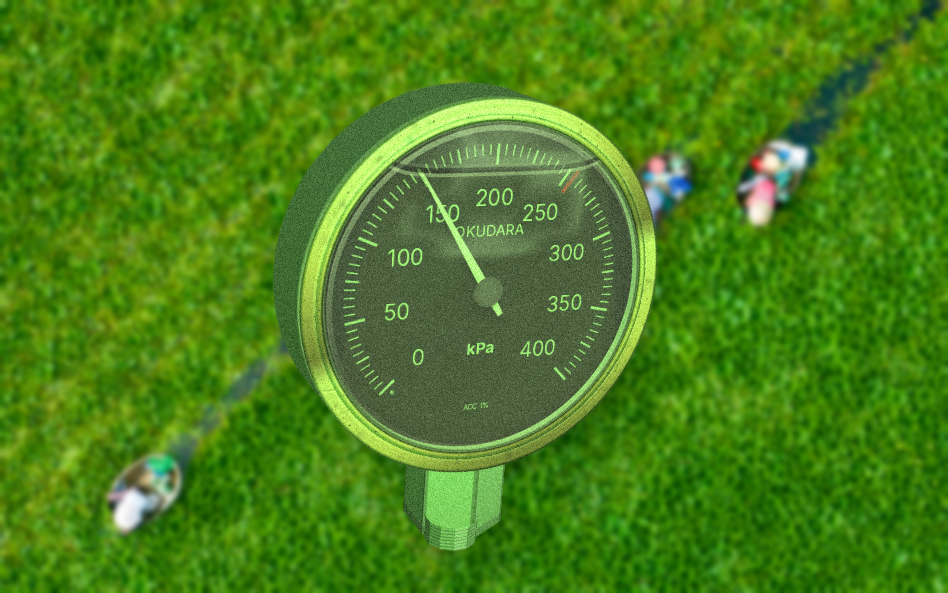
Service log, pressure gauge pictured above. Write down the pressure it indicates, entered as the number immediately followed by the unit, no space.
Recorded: 150kPa
